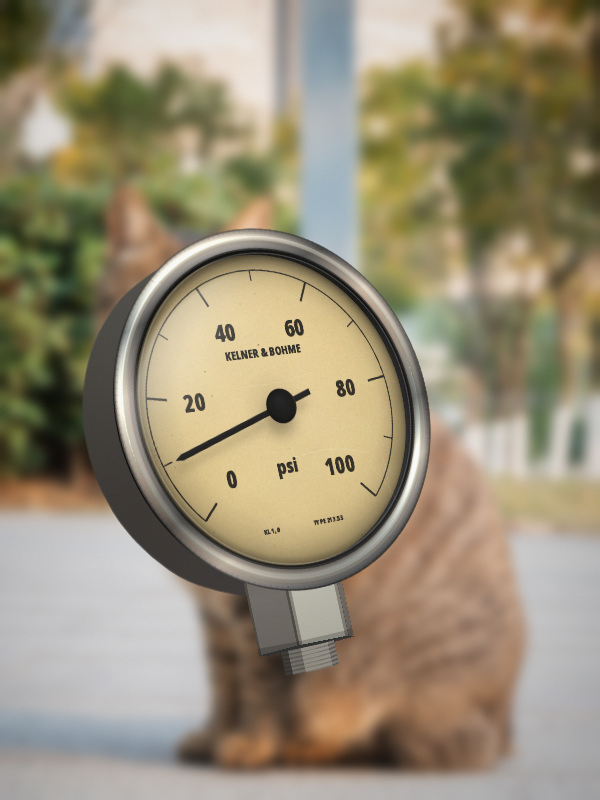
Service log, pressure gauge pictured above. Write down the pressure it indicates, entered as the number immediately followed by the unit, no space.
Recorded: 10psi
